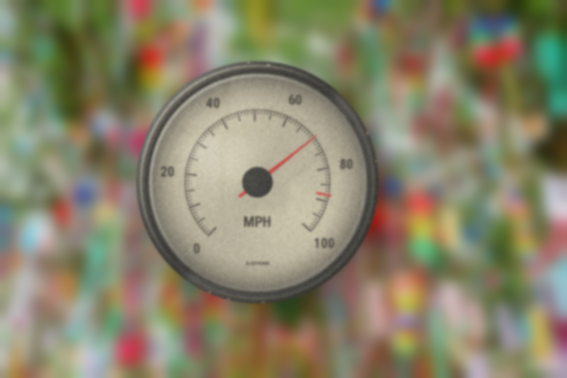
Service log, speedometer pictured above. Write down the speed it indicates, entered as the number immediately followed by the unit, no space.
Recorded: 70mph
